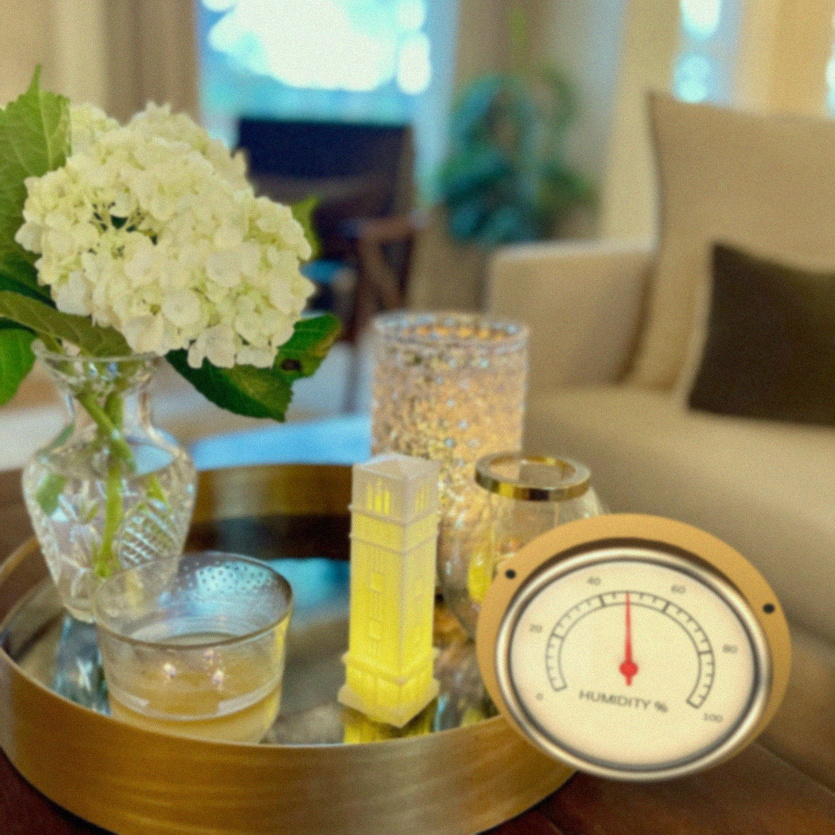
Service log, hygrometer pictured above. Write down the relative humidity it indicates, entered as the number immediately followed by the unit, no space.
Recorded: 48%
